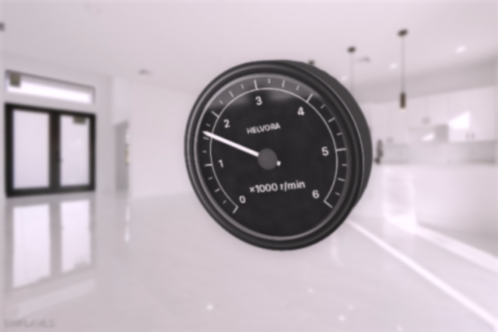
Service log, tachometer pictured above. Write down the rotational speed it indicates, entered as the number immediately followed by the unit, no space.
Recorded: 1625rpm
